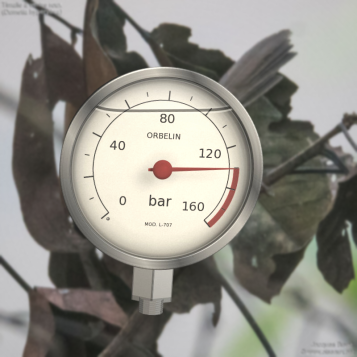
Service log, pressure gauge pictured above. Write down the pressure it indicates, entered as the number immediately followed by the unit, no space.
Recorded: 130bar
